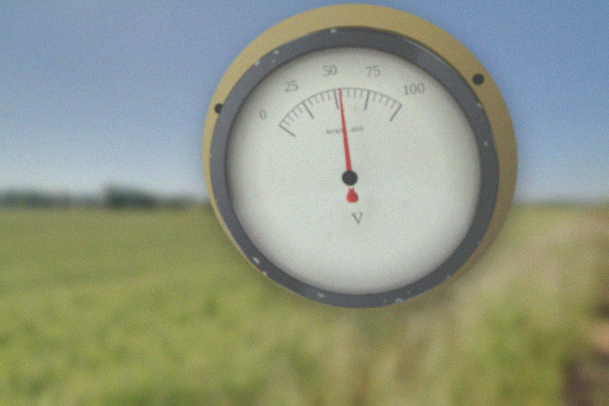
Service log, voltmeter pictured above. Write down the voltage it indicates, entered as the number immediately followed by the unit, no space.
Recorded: 55V
